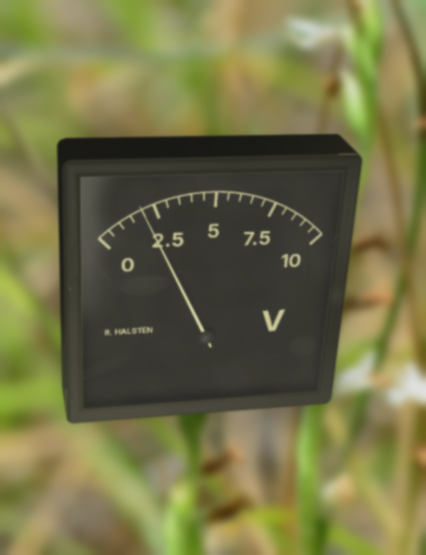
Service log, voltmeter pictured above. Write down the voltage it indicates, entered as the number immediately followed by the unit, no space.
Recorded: 2V
